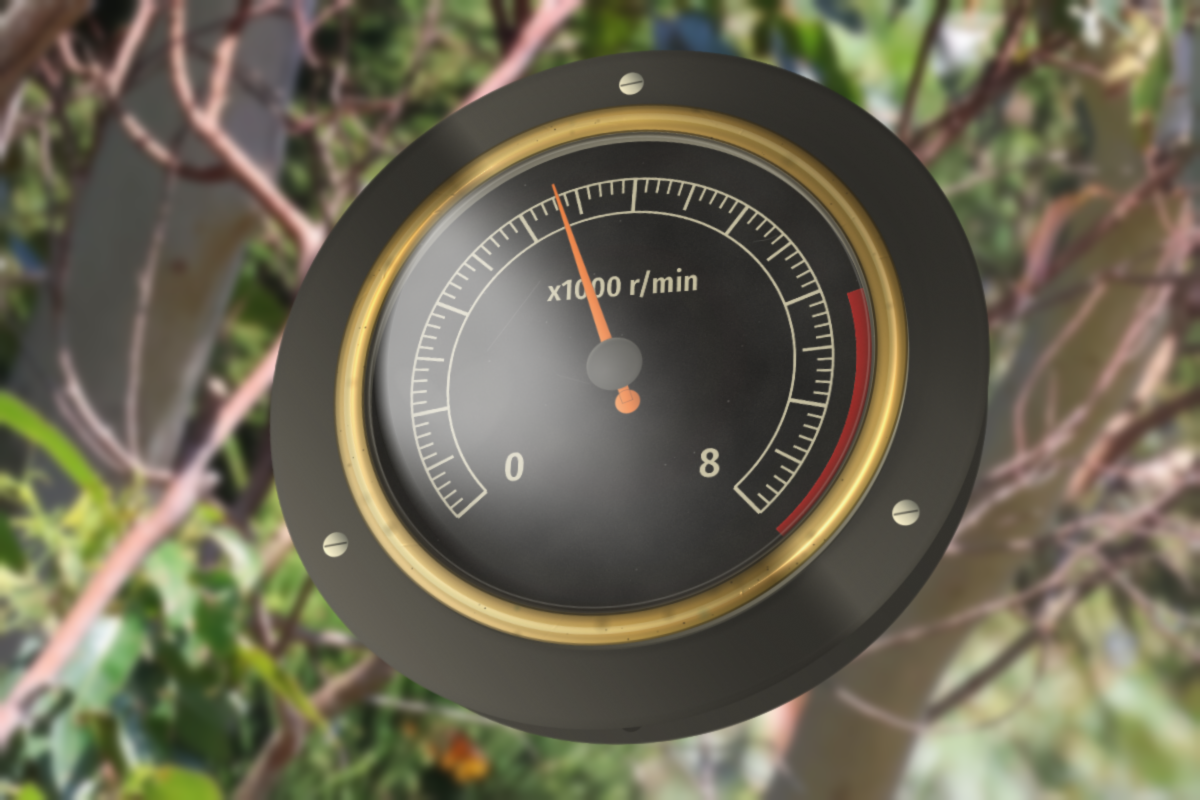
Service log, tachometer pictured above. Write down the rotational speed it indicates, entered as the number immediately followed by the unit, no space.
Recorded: 3350rpm
